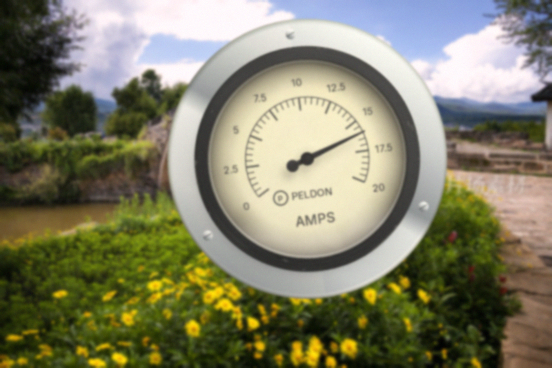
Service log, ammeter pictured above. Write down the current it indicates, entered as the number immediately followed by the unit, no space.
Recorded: 16A
